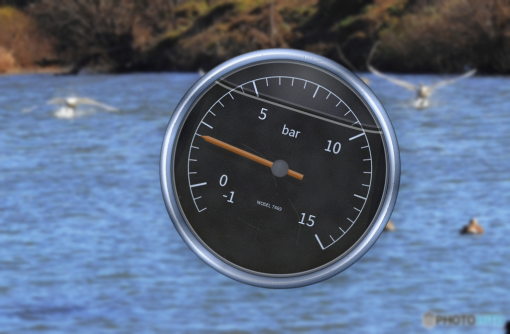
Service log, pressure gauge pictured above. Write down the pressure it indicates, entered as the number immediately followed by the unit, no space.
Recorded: 2bar
